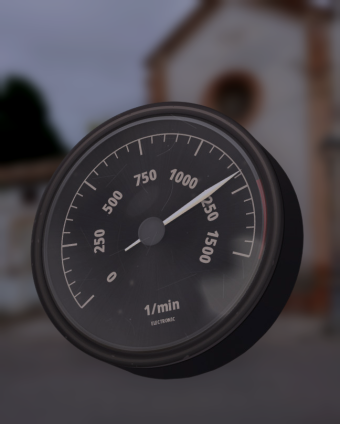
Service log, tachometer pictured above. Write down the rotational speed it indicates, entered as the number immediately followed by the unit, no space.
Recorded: 1200rpm
